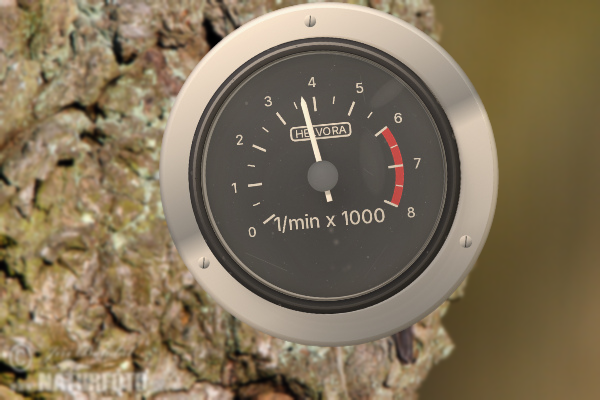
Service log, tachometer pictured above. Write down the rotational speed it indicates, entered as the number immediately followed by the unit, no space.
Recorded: 3750rpm
